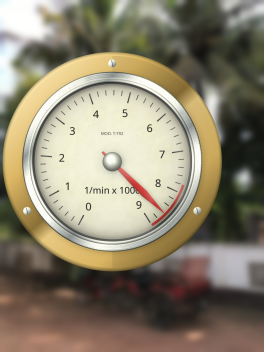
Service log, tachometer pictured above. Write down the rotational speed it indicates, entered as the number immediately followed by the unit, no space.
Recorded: 8600rpm
